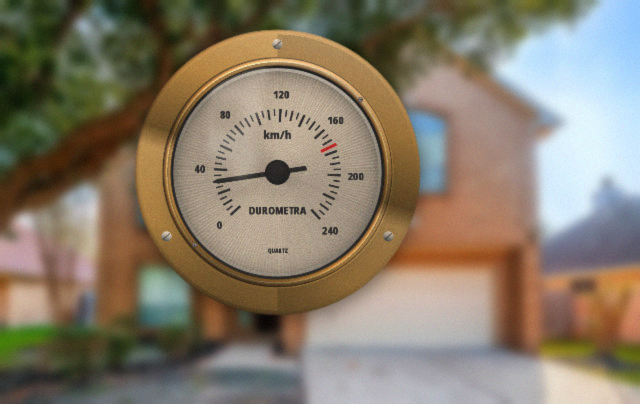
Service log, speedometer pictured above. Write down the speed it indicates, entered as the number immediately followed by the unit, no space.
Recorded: 30km/h
